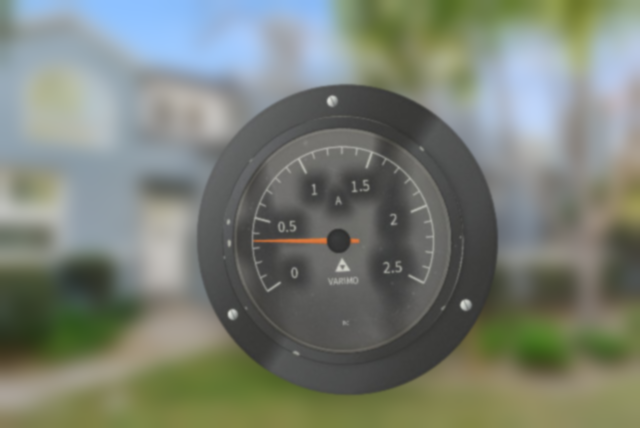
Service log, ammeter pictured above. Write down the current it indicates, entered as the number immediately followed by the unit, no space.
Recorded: 0.35A
